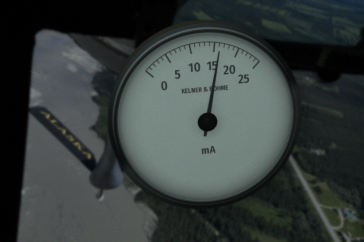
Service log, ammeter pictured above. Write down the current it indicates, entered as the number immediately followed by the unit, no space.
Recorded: 16mA
